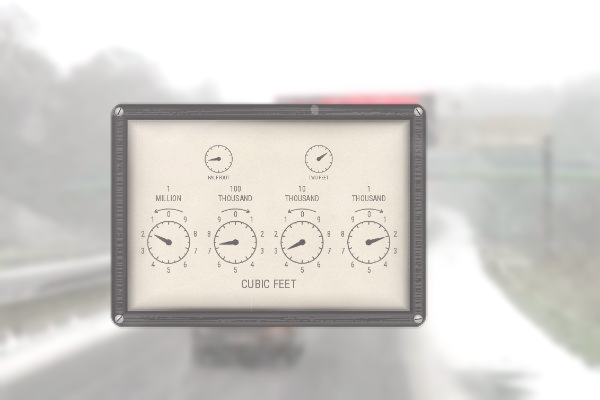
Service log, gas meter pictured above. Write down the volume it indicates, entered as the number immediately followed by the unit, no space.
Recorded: 173200ft³
